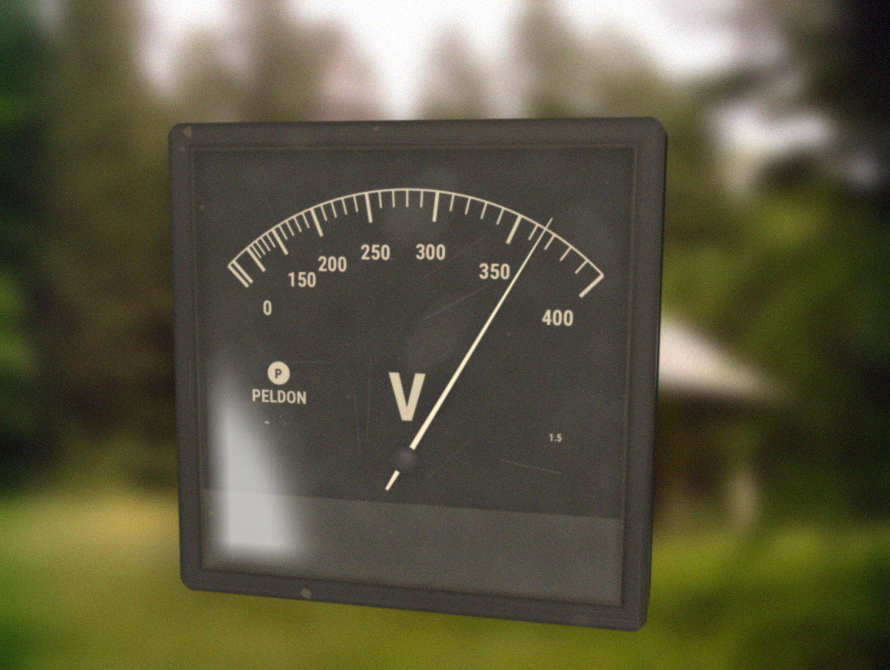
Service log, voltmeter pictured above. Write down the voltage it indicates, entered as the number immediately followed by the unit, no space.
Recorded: 365V
